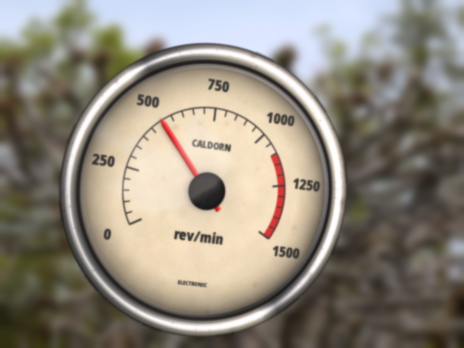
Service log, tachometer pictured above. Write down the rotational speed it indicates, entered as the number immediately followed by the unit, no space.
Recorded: 500rpm
